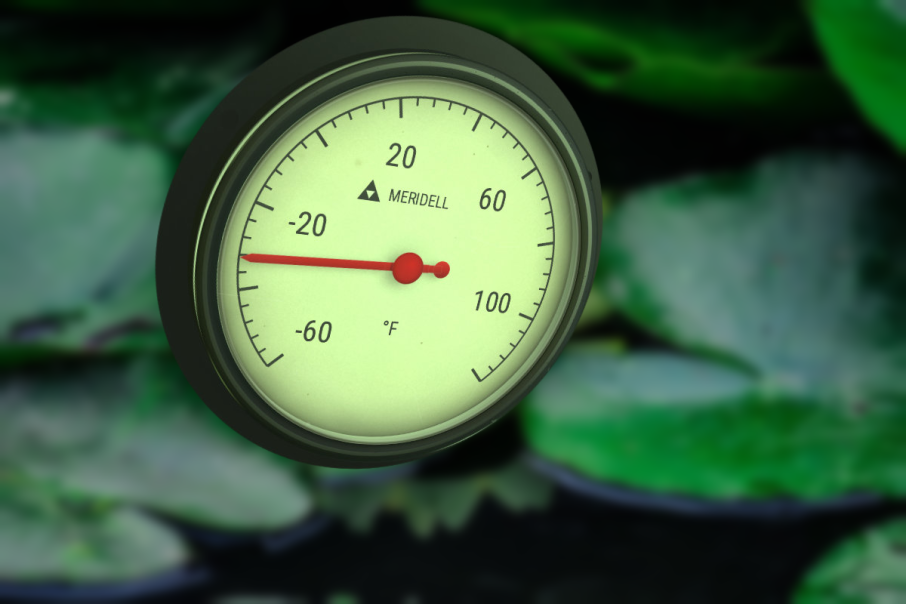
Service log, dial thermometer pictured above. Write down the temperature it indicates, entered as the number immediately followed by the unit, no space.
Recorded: -32°F
